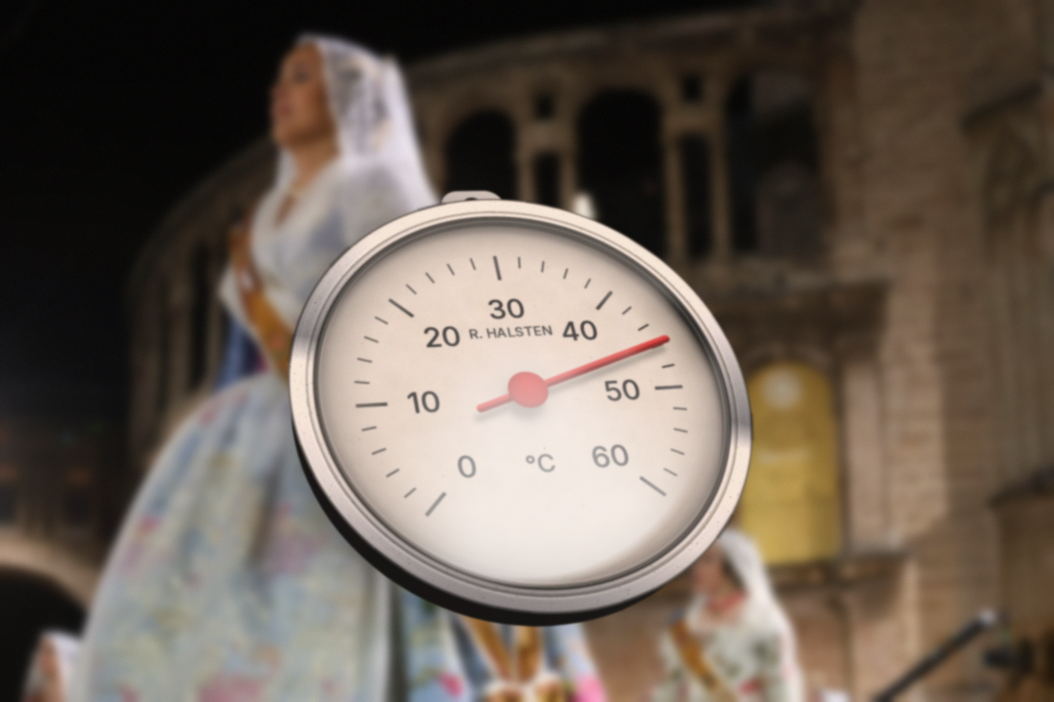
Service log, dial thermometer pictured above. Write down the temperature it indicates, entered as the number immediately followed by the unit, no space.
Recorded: 46°C
